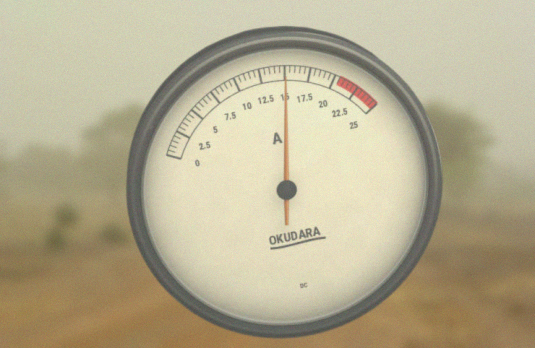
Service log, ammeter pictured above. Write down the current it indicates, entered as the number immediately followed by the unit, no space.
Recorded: 15A
